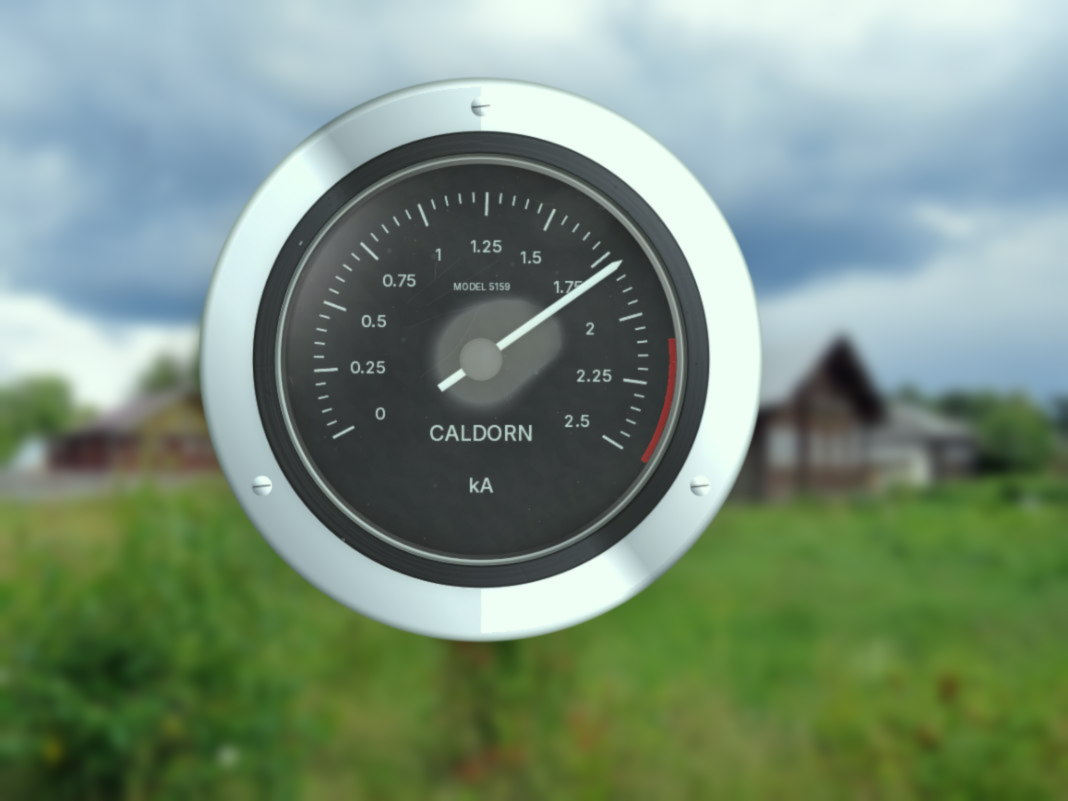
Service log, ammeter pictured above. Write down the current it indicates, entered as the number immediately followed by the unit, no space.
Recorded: 1.8kA
